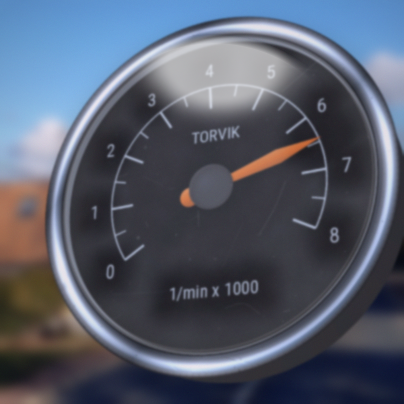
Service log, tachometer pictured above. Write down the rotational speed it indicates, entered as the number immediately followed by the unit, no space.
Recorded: 6500rpm
